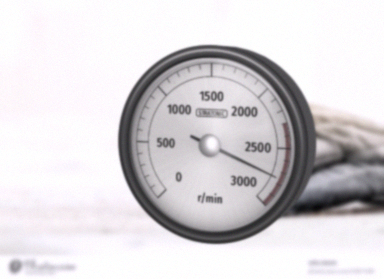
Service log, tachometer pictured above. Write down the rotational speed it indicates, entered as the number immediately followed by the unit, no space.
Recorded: 2750rpm
